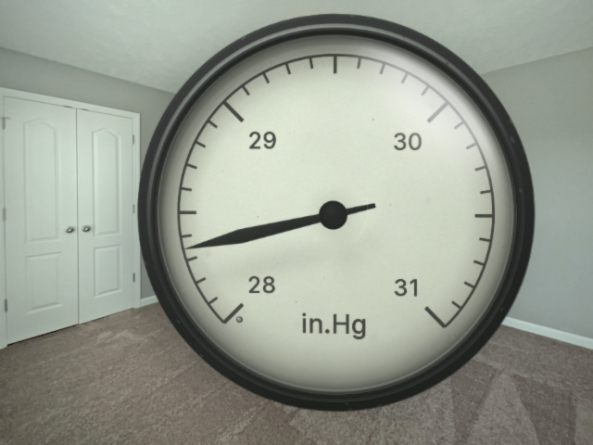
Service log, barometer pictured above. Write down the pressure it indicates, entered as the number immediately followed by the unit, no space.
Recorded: 28.35inHg
